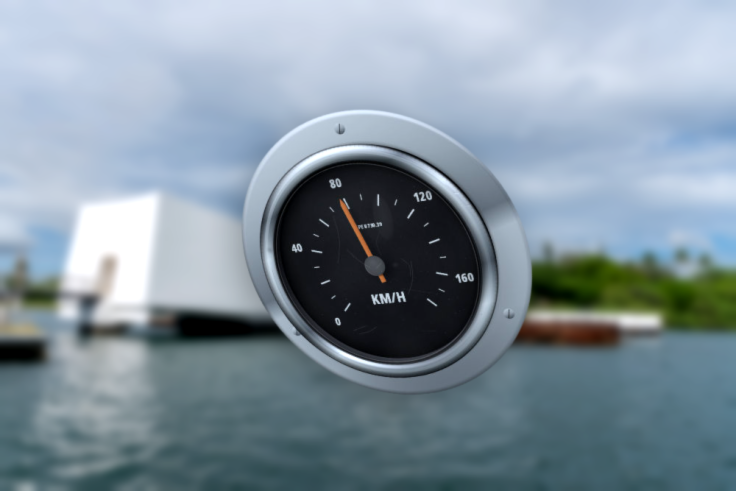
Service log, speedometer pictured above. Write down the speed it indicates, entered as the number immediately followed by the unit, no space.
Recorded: 80km/h
